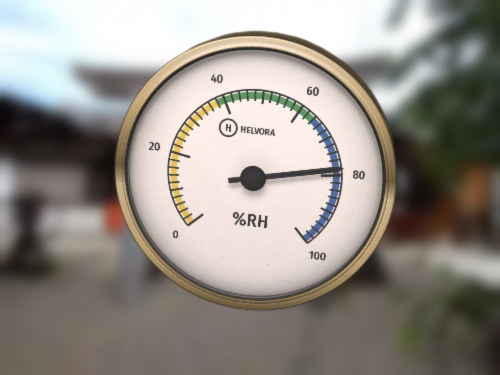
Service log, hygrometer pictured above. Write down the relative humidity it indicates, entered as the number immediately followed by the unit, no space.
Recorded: 78%
